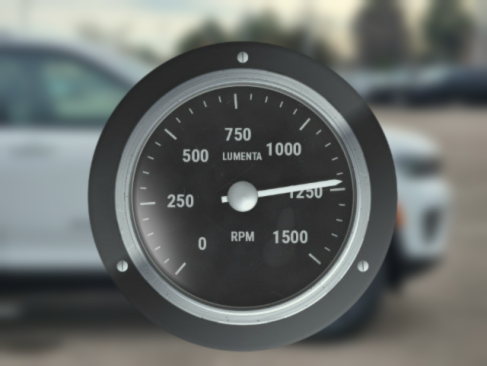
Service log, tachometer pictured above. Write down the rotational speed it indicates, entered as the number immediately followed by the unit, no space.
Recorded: 1225rpm
